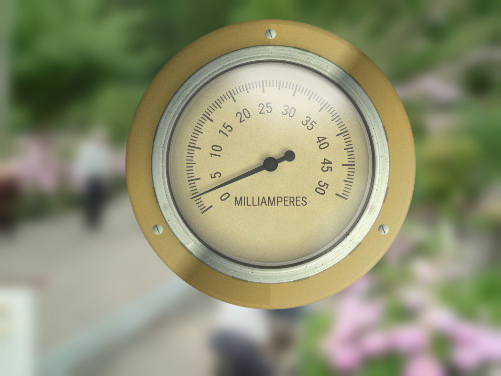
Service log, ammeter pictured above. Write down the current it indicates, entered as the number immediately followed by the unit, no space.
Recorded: 2.5mA
